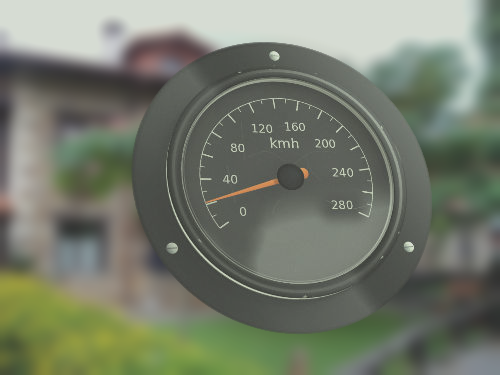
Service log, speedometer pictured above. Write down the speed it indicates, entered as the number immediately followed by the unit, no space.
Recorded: 20km/h
